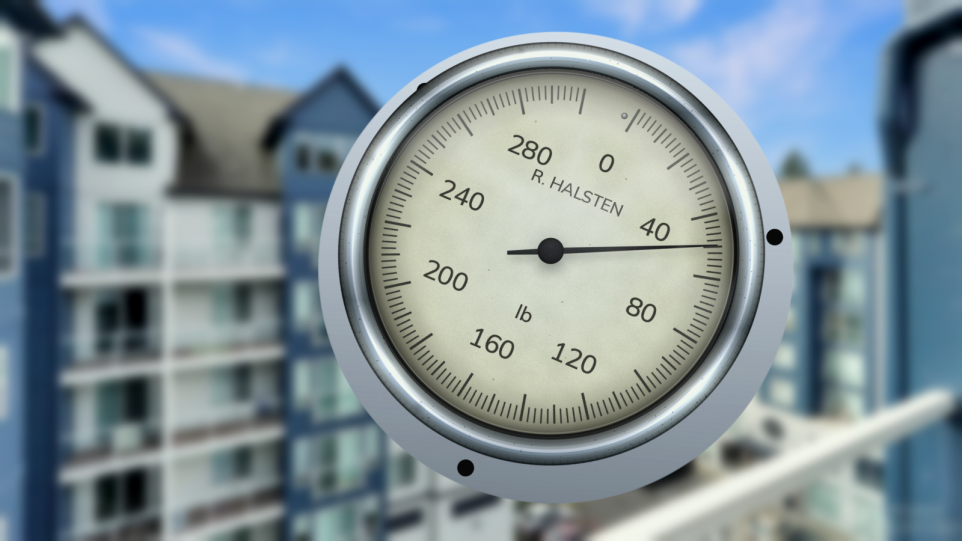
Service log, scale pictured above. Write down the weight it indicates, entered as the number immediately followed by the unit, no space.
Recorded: 50lb
